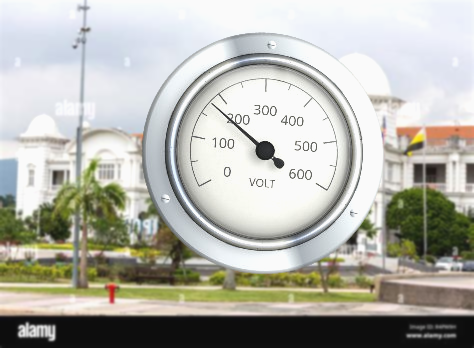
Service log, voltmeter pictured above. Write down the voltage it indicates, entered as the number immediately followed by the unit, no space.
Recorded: 175V
